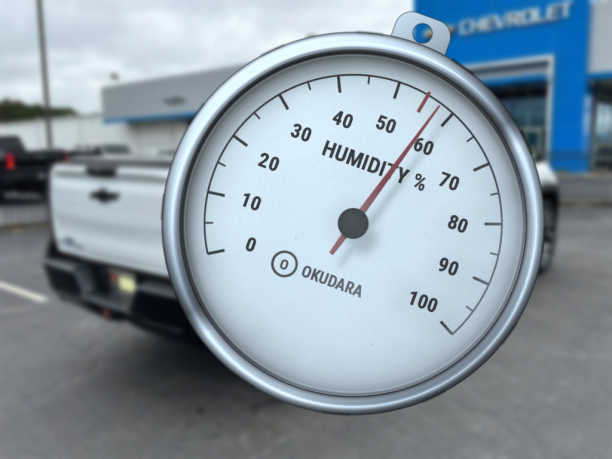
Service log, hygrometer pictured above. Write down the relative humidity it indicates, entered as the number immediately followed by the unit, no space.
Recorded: 57.5%
